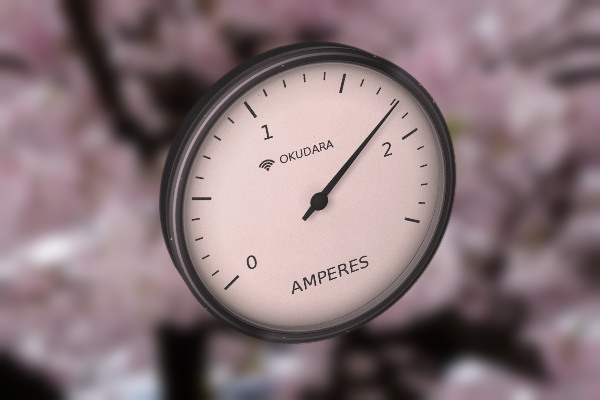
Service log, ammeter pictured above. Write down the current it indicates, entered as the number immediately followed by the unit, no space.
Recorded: 1.8A
